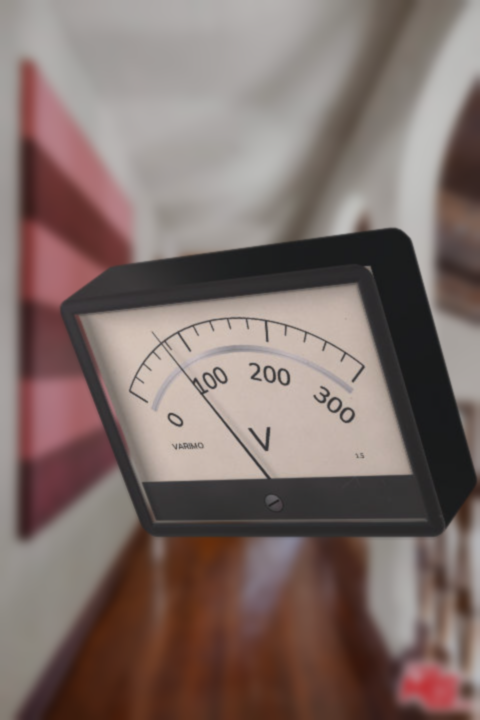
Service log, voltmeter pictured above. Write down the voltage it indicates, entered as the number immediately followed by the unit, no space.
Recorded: 80V
